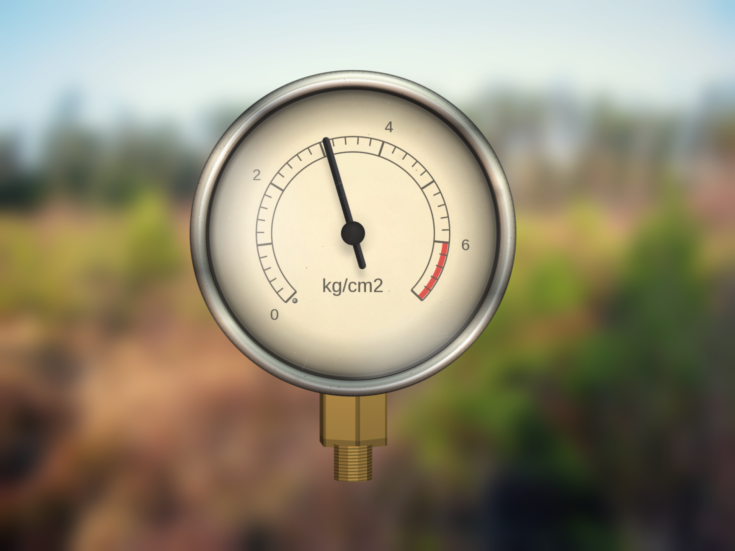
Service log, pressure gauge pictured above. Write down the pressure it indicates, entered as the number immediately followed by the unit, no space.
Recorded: 3.1kg/cm²
